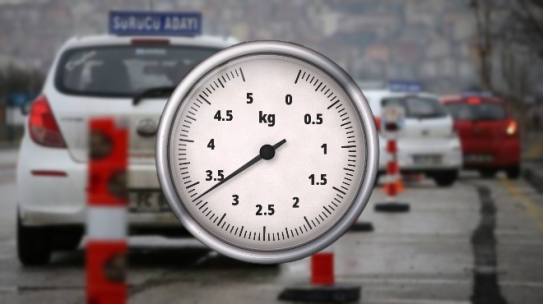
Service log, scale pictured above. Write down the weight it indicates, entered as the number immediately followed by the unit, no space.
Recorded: 3.35kg
